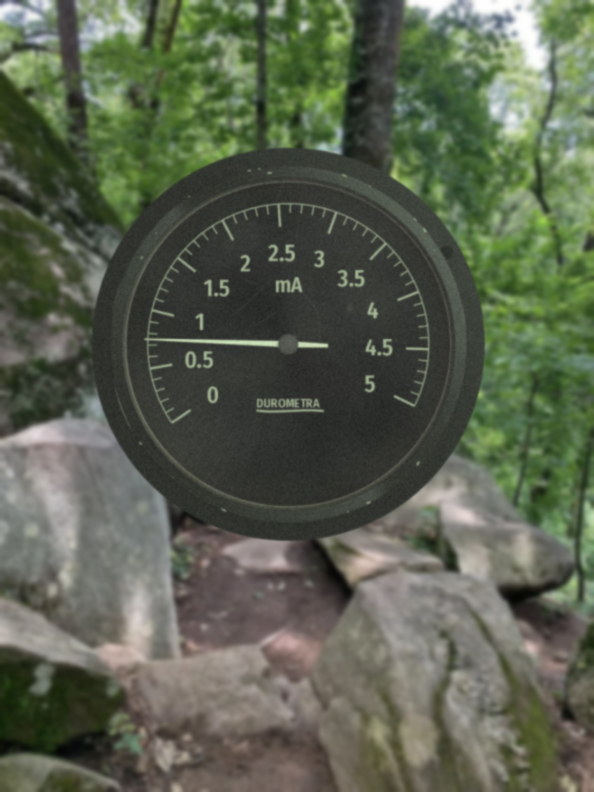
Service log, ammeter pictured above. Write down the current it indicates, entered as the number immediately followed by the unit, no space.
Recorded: 0.75mA
